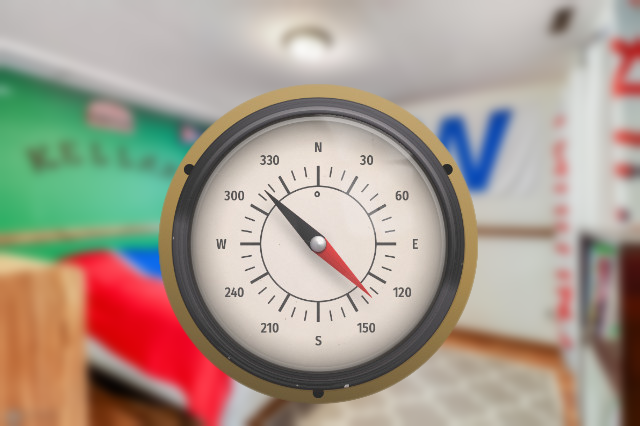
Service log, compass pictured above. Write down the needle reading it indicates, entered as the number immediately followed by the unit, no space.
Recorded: 135°
